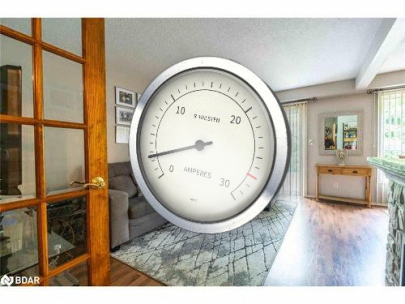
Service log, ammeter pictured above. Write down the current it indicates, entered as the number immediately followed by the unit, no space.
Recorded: 2.5A
